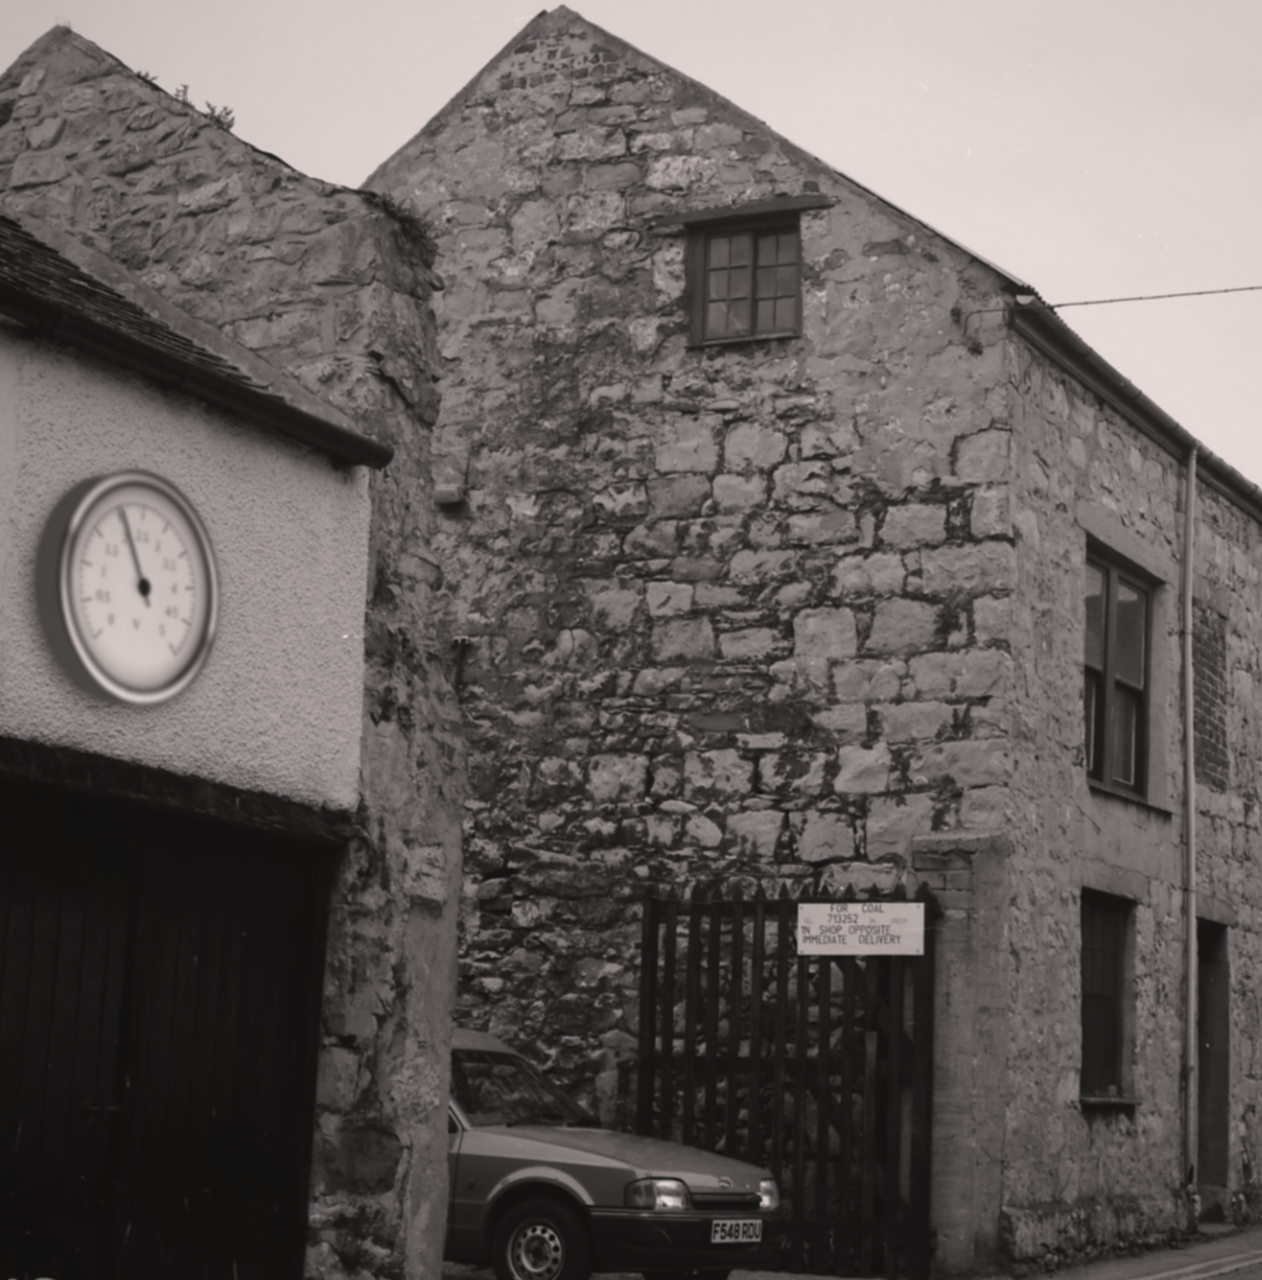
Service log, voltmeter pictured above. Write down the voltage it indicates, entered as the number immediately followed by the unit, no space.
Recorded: 2V
